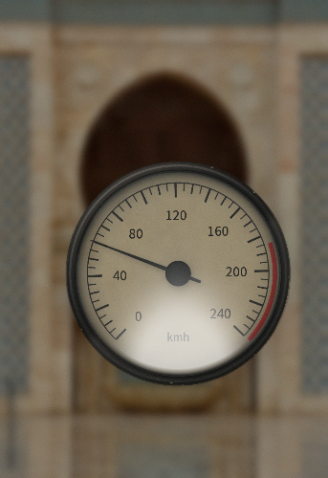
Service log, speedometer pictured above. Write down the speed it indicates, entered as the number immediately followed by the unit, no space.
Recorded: 60km/h
